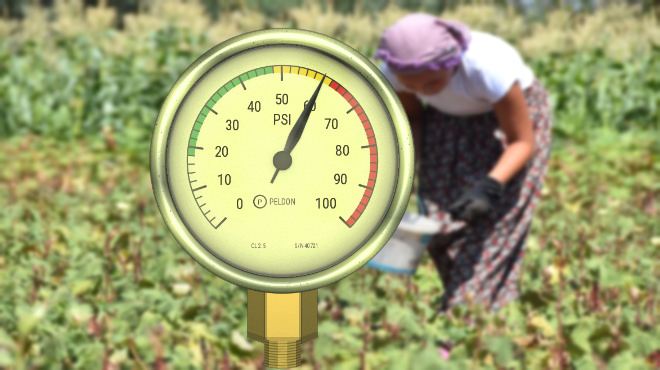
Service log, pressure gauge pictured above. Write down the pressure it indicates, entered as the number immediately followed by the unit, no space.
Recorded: 60psi
